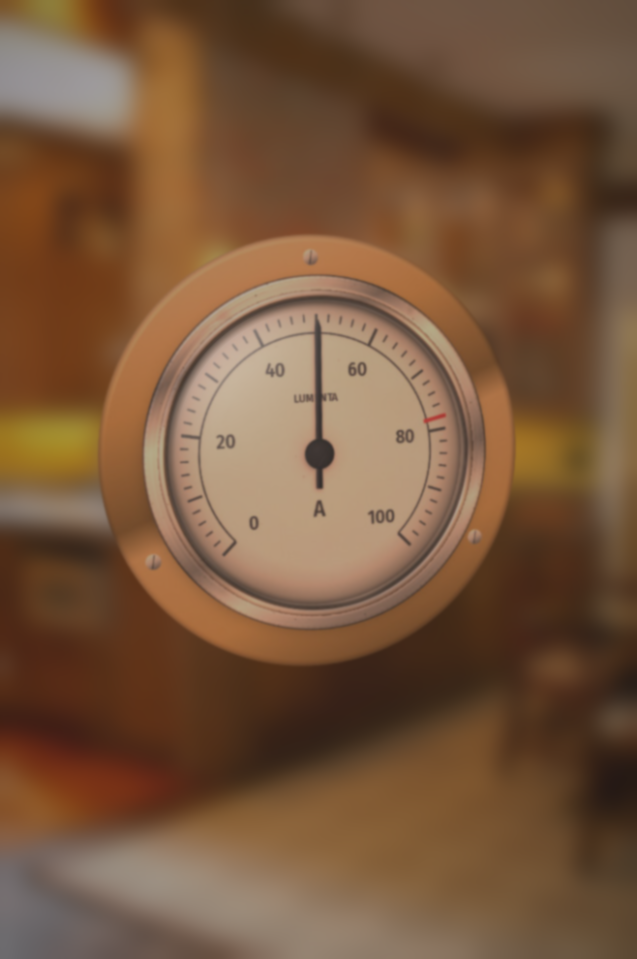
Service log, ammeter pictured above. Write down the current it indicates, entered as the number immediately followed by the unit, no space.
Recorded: 50A
